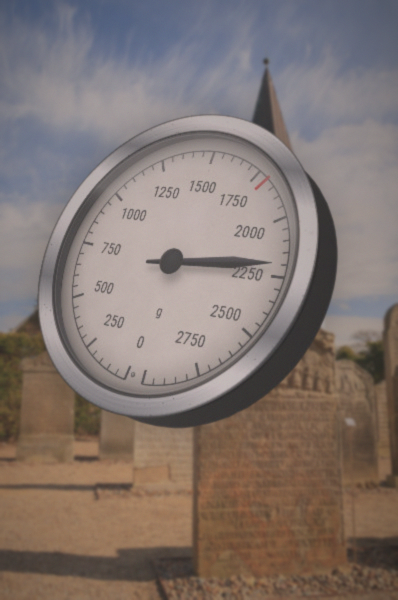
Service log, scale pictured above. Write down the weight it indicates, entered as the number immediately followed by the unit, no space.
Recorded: 2200g
